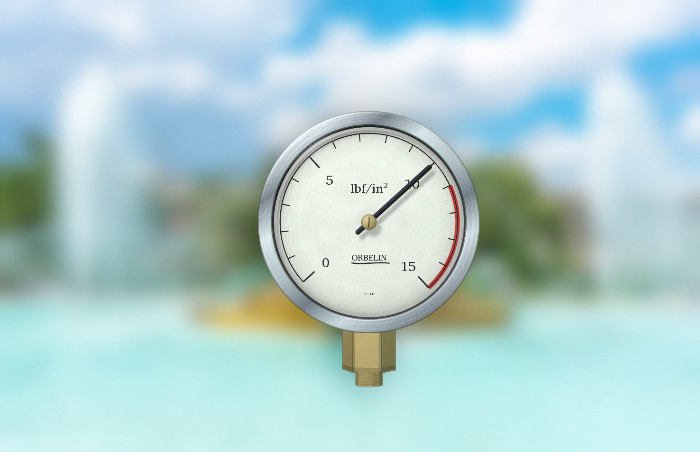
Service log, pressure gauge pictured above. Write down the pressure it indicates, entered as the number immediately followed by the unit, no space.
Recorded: 10psi
